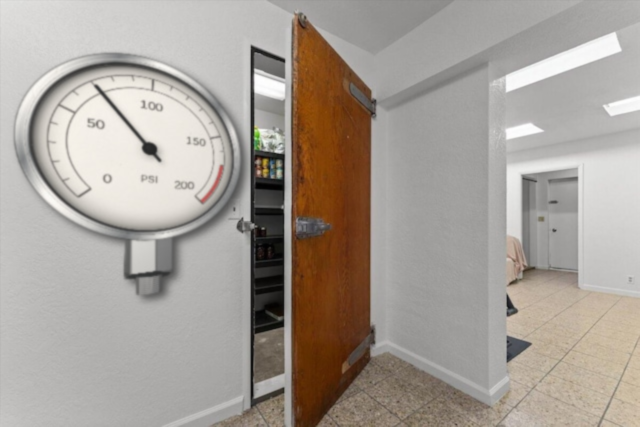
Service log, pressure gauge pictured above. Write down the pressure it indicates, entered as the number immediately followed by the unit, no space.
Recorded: 70psi
